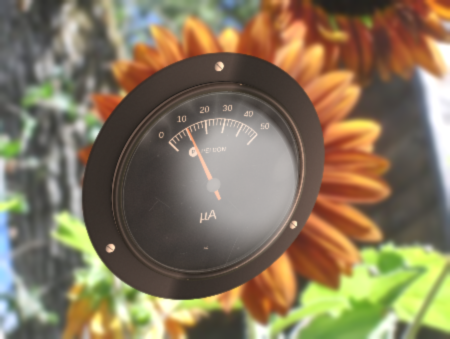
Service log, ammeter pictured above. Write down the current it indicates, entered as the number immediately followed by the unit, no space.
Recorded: 10µA
